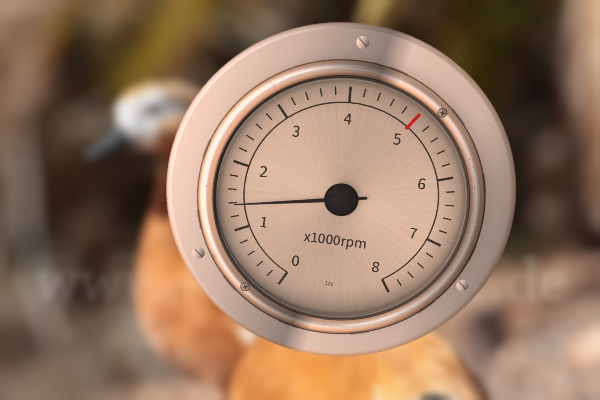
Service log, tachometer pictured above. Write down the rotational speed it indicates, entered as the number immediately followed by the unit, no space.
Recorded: 1400rpm
